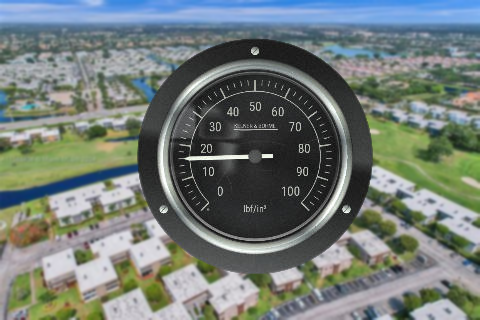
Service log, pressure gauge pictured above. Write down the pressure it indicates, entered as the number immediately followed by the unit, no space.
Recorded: 16psi
